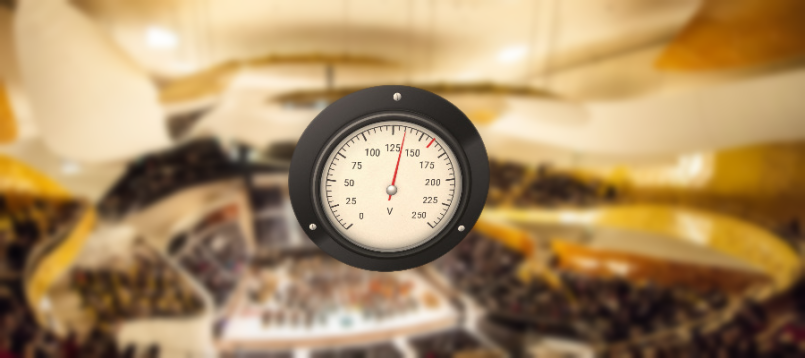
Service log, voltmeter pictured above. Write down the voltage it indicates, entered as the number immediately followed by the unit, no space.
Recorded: 135V
